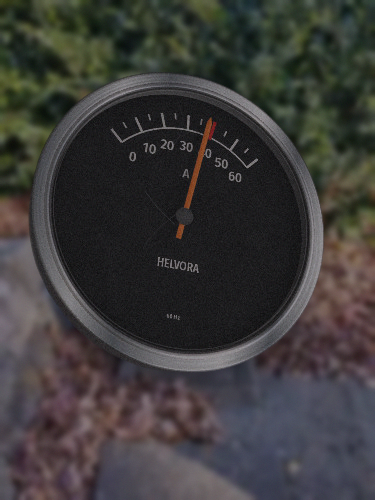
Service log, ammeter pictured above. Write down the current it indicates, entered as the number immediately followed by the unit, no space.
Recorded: 37.5A
